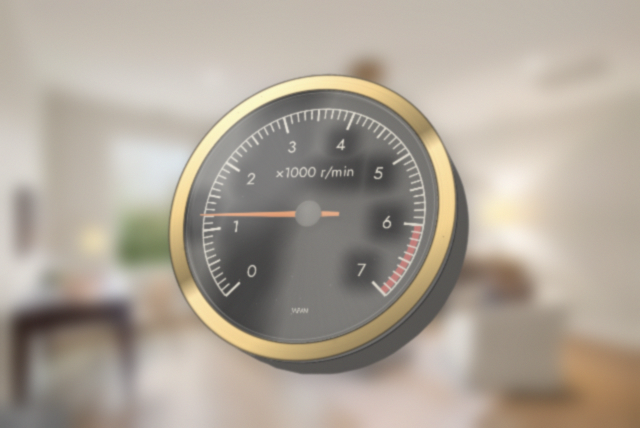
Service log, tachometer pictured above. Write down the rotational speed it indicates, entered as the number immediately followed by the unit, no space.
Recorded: 1200rpm
